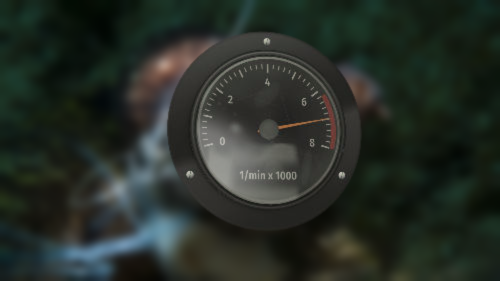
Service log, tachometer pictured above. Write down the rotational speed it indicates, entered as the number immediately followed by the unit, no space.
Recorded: 7000rpm
